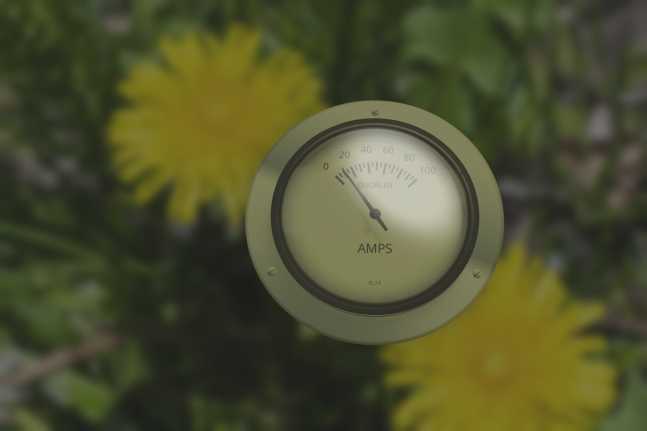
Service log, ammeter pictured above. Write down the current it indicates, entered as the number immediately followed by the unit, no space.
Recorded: 10A
